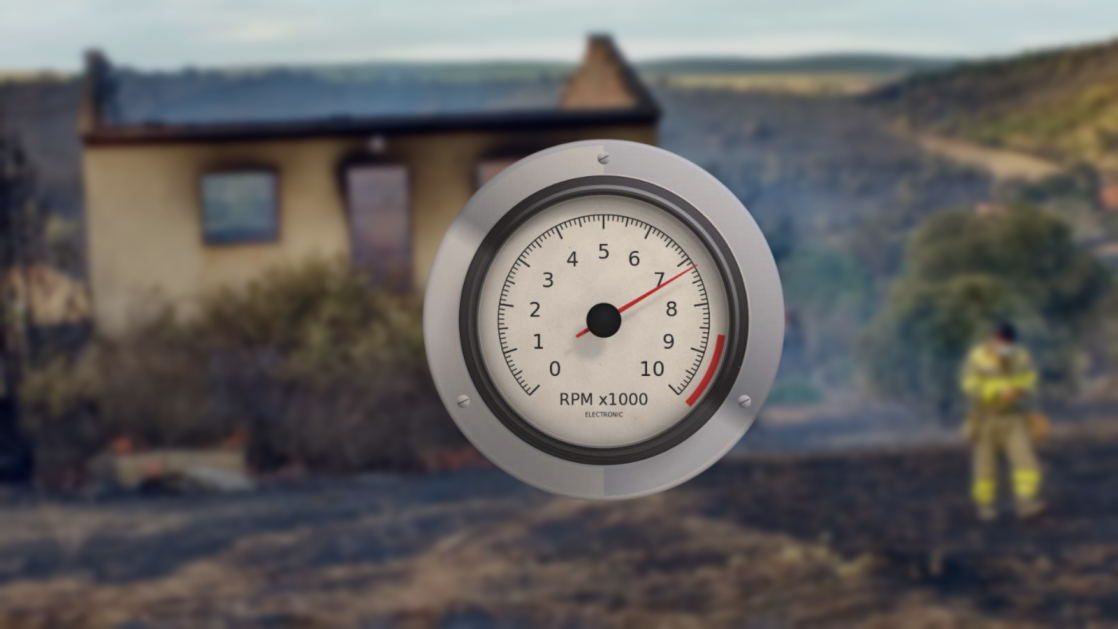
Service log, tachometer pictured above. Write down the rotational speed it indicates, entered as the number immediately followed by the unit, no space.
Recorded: 7200rpm
